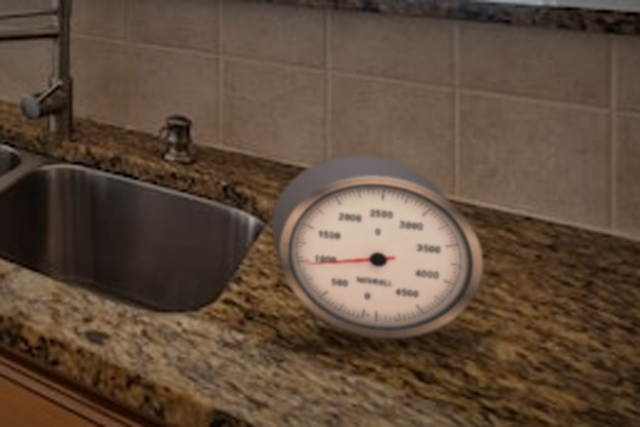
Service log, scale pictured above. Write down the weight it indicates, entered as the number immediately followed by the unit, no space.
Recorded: 1000g
